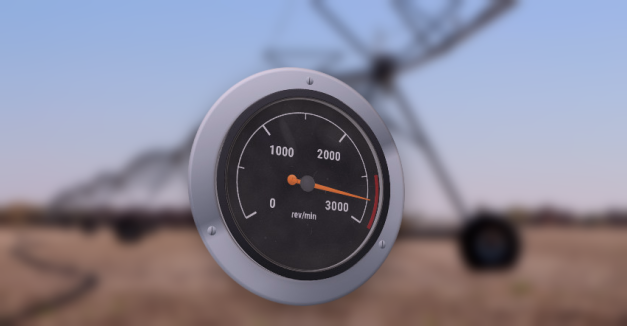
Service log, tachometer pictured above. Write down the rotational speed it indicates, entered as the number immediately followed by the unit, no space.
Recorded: 2750rpm
